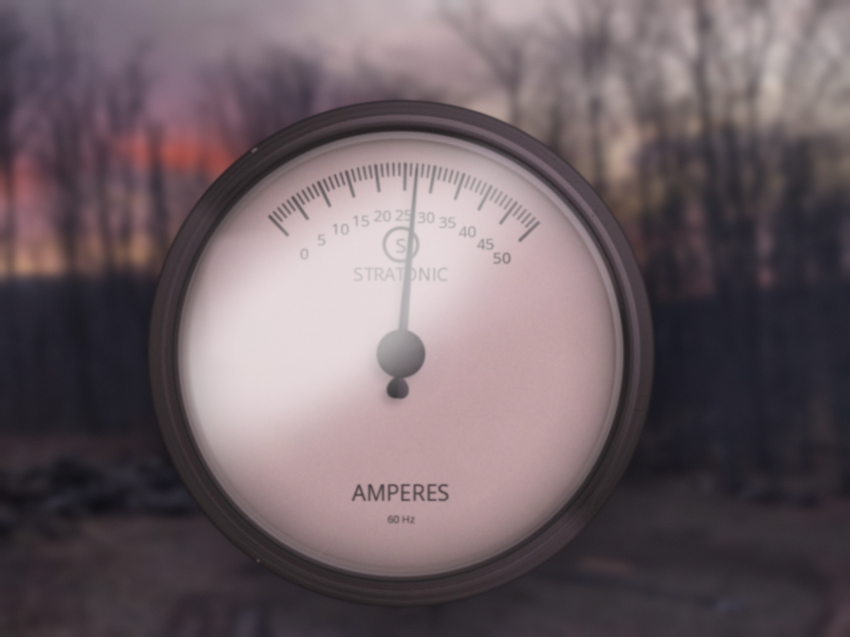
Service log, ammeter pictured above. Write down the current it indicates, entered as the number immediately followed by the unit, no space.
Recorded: 27A
